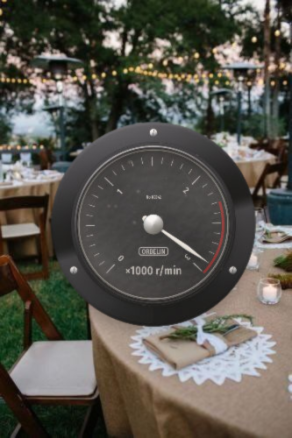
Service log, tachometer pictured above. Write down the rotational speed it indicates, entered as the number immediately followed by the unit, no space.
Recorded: 2900rpm
